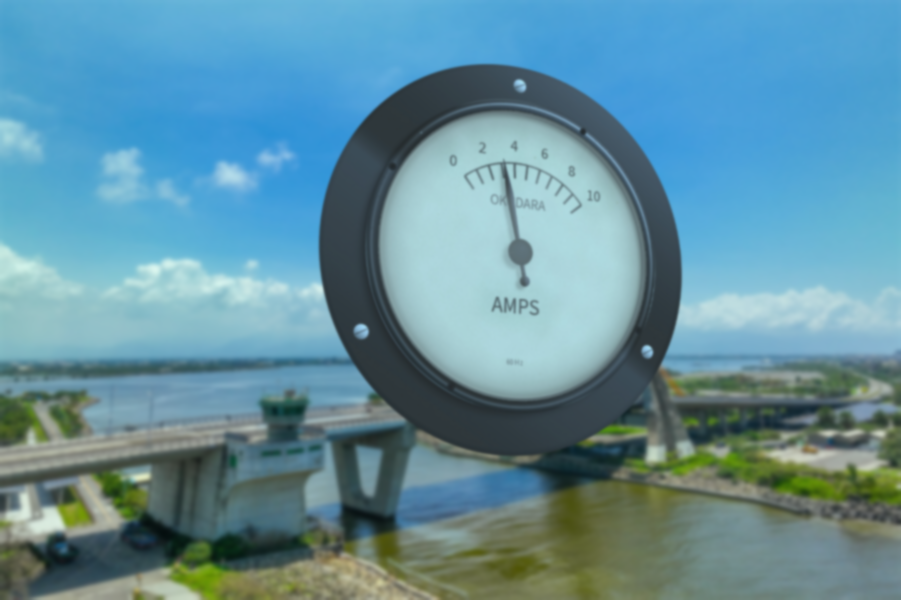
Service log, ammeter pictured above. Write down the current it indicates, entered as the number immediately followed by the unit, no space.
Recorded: 3A
